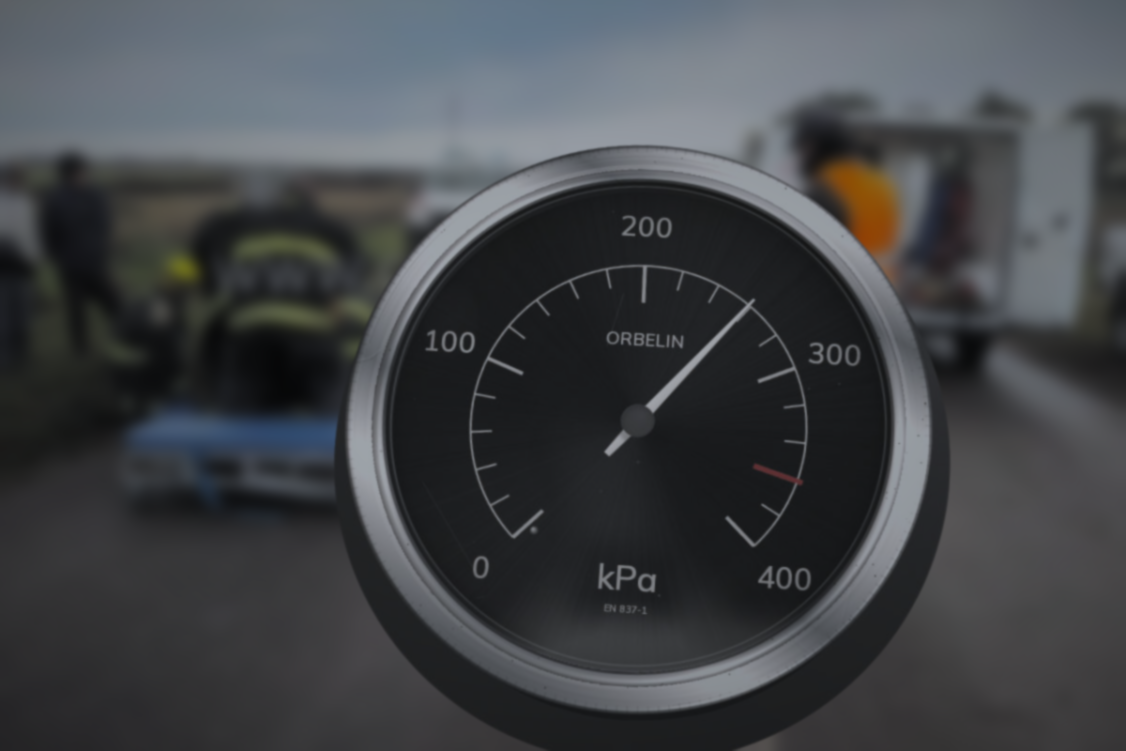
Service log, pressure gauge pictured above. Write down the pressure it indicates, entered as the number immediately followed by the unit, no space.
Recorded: 260kPa
